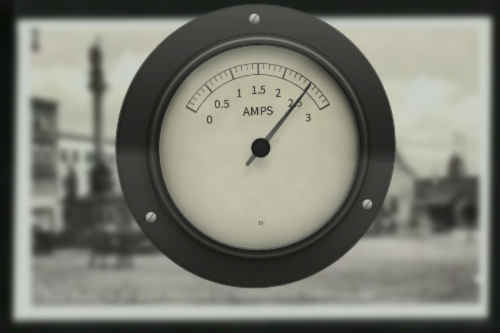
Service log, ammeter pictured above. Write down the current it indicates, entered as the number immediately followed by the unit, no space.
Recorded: 2.5A
